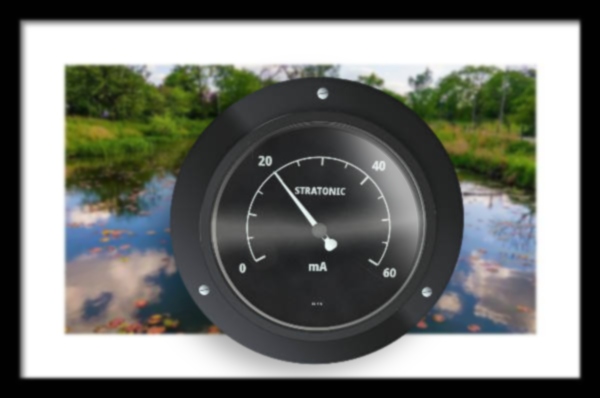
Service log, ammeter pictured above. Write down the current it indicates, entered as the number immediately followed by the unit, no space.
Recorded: 20mA
